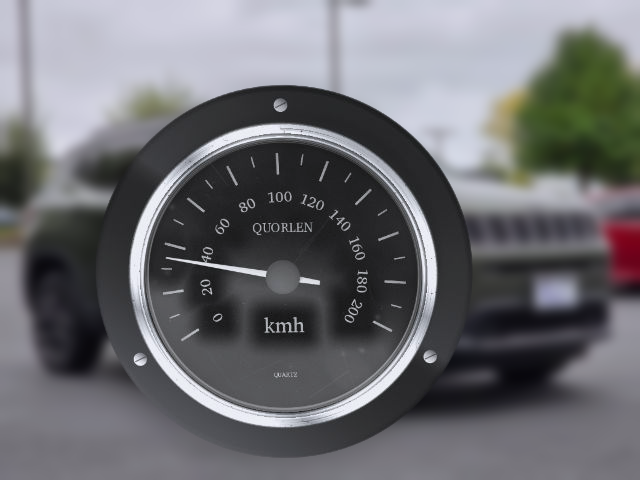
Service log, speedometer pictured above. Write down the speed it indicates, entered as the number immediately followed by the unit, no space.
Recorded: 35km/h
